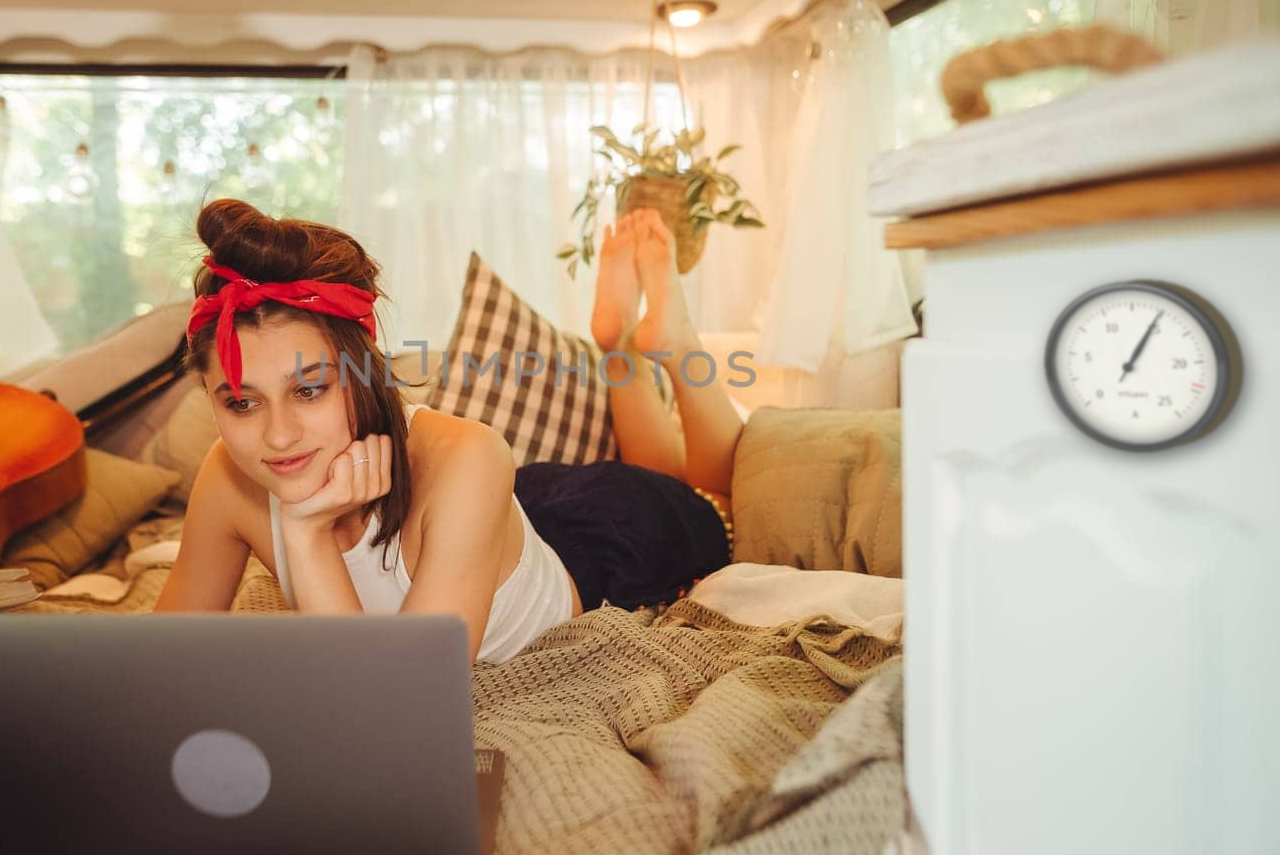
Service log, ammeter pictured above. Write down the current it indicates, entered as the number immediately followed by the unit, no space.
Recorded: 15A
